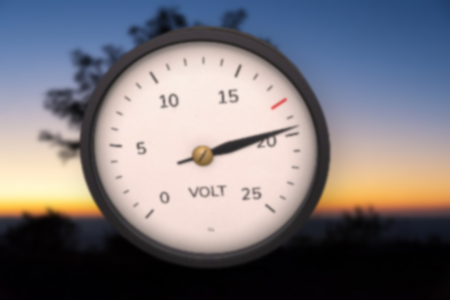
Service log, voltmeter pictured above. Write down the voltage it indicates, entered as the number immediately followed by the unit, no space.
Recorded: 19.5V
